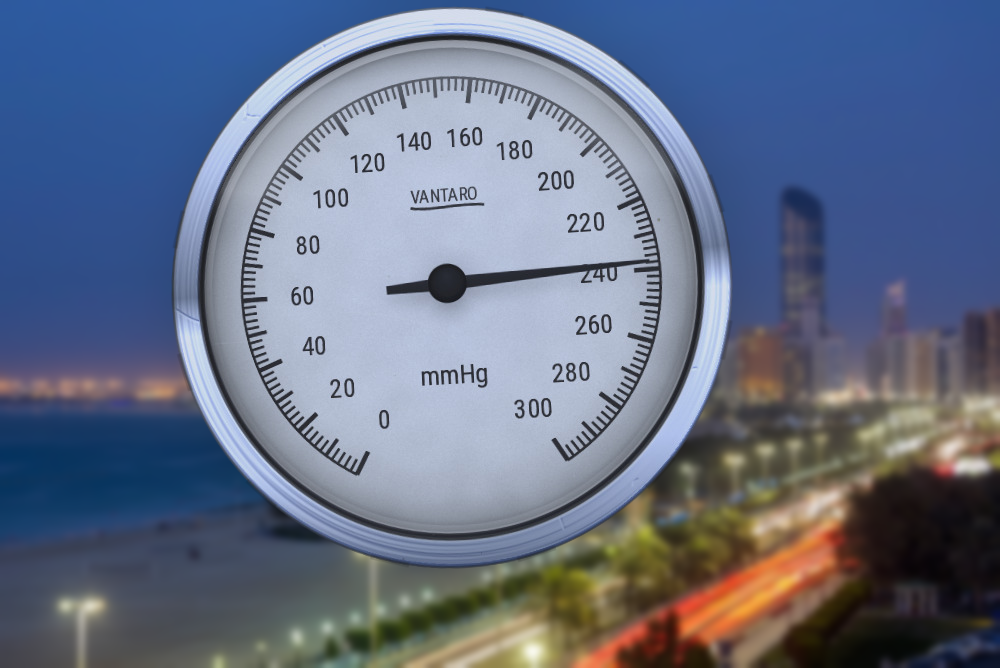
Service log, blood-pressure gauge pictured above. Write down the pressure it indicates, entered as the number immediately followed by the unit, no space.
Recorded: 238mmHg
